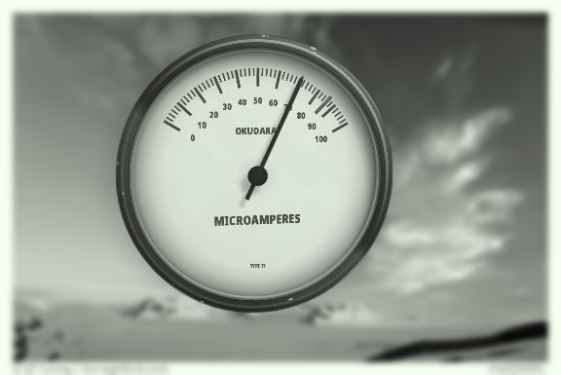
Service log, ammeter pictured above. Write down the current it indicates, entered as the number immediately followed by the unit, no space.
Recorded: 70µA
